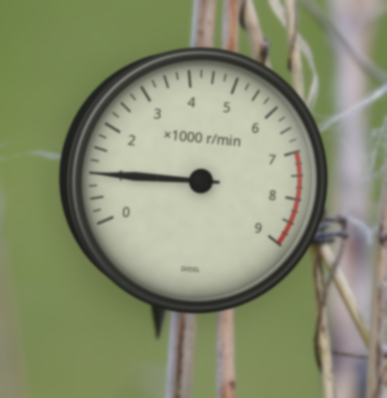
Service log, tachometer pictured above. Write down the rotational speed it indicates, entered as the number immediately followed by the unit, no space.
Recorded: 1000rpm
